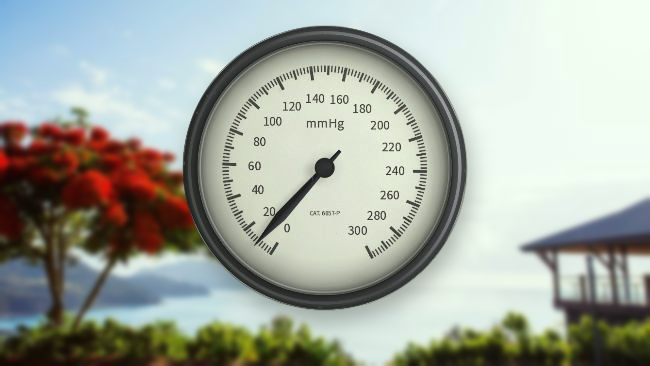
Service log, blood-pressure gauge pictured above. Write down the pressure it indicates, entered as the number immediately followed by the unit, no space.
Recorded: 10mmHg
